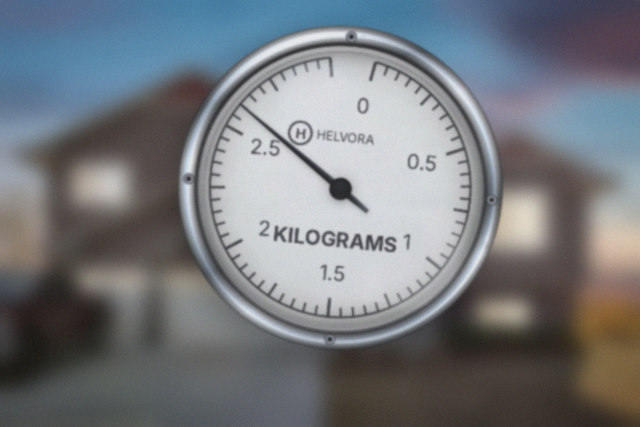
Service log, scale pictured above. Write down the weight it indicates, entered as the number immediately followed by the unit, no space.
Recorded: 2.6kg
